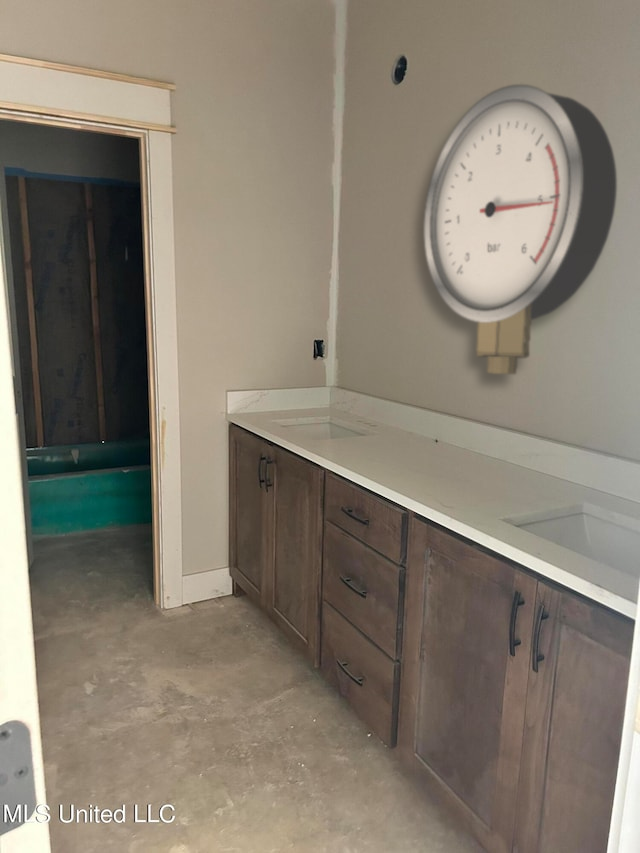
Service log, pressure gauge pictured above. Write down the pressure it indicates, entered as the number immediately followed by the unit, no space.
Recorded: 5.1bar
